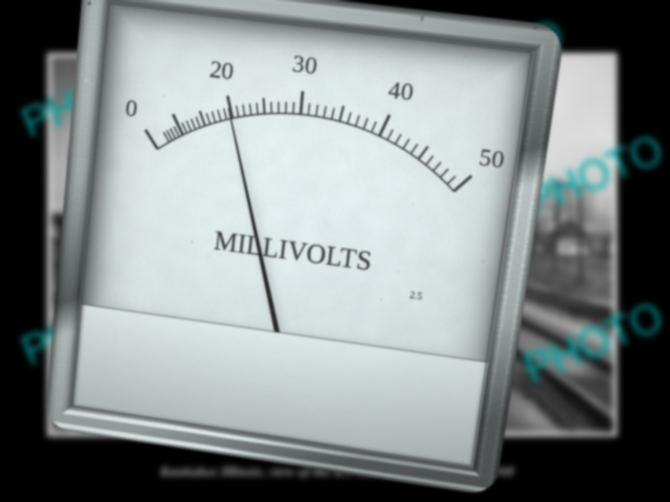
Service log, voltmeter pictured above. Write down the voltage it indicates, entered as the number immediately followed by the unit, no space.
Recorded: 20mV
